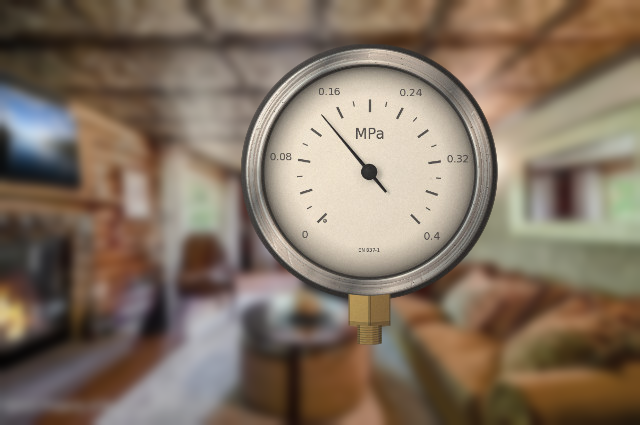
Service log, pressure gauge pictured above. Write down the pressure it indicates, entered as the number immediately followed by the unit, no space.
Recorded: 0.14MPa
